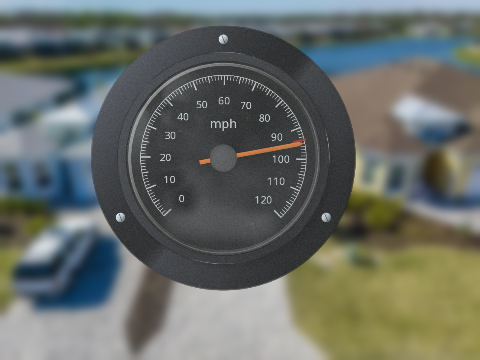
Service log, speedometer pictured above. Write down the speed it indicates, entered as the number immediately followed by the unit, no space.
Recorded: 95mph
